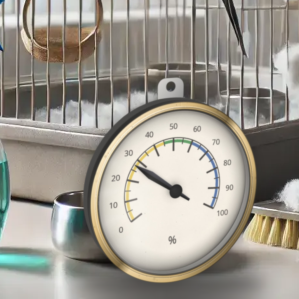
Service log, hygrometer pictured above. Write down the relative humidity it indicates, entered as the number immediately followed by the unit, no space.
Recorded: 27.5%
